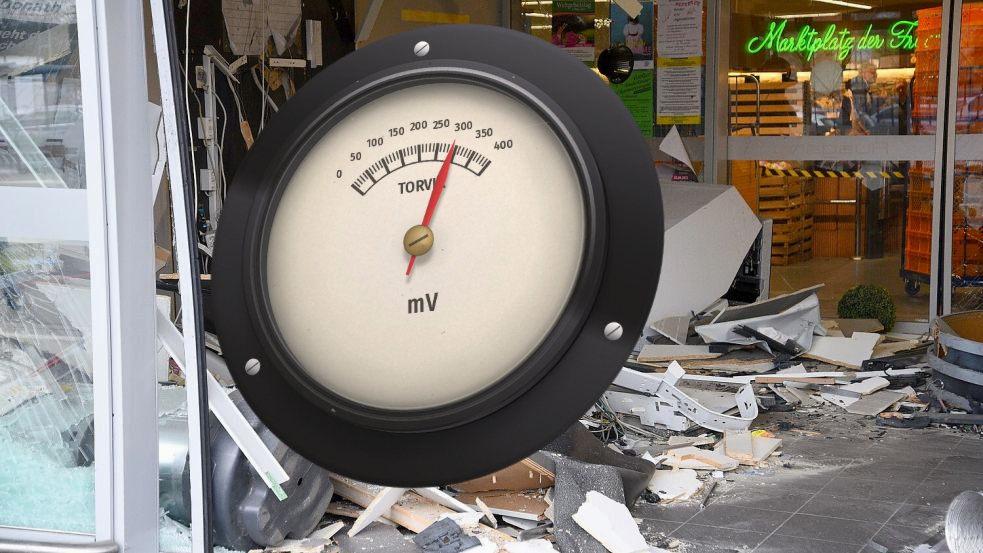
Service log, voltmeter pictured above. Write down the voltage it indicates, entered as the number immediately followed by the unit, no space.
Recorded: 300mV
